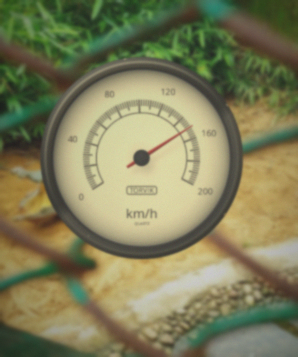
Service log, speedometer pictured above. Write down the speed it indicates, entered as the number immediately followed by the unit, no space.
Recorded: 150km/h
